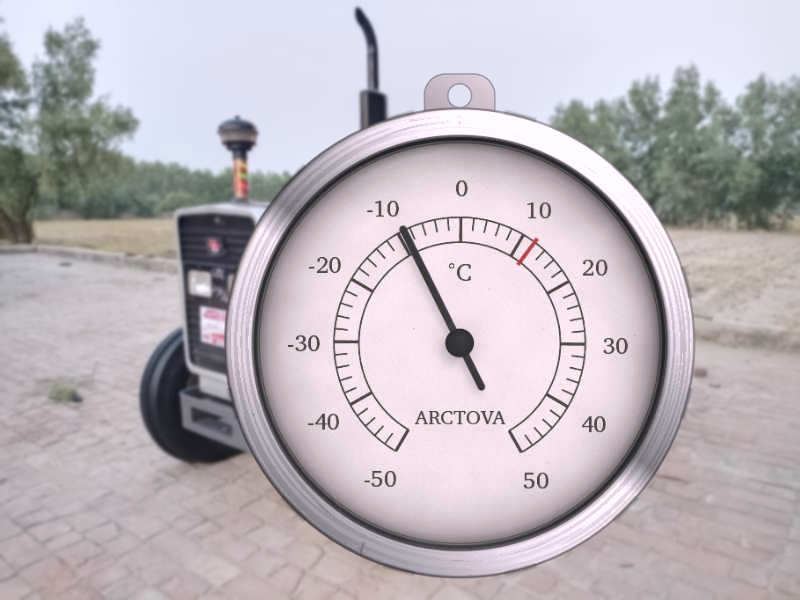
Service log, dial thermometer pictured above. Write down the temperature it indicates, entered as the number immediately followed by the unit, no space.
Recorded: -9°C
